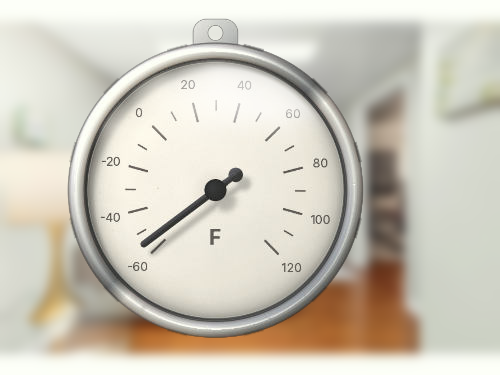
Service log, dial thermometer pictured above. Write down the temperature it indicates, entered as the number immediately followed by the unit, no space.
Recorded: -55°F
